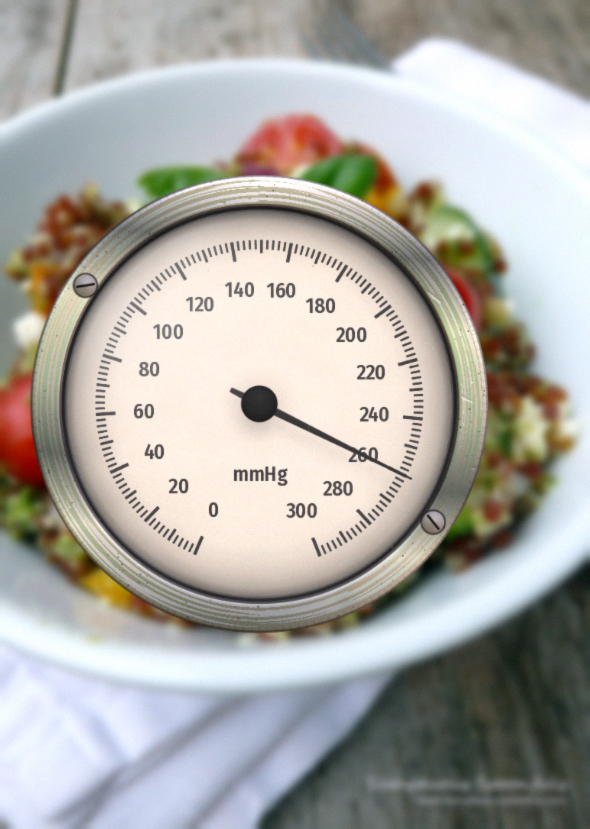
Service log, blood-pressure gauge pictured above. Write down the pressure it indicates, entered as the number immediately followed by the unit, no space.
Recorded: 260mmHg
